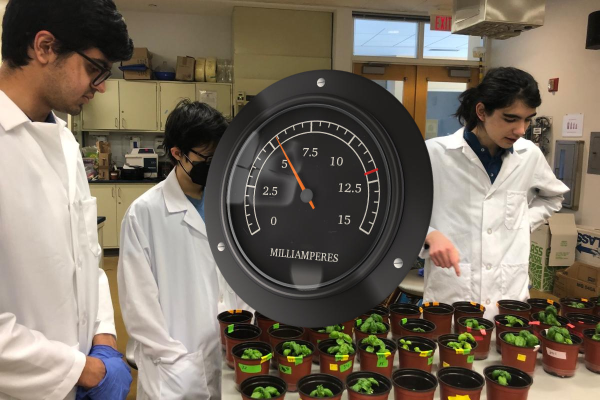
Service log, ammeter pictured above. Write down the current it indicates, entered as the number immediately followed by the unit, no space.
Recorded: 5.5mA
